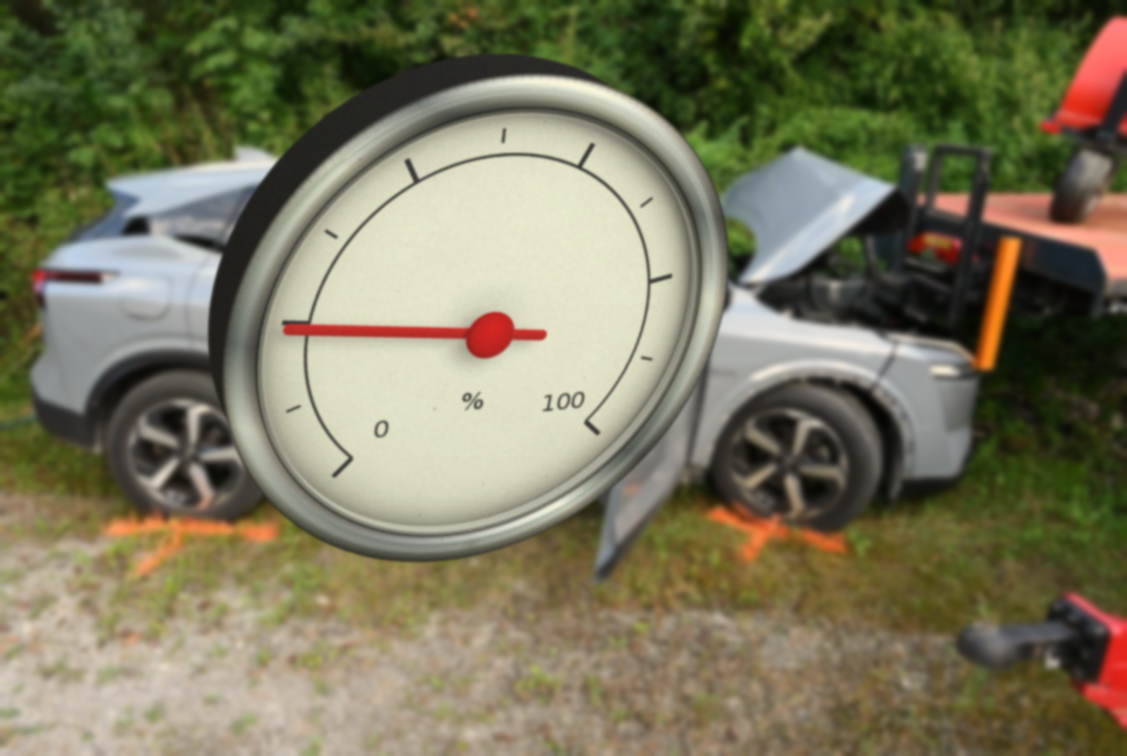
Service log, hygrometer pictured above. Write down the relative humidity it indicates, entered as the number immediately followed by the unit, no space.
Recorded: 20%
